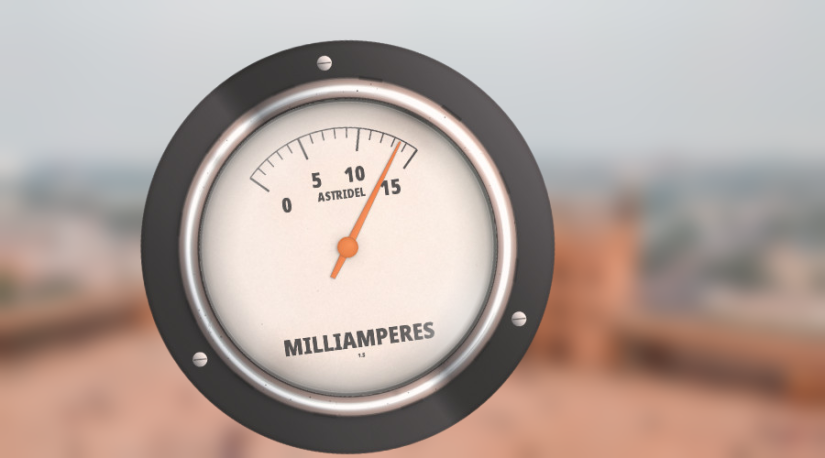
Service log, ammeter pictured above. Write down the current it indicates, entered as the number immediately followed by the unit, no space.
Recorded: 13.5mA
